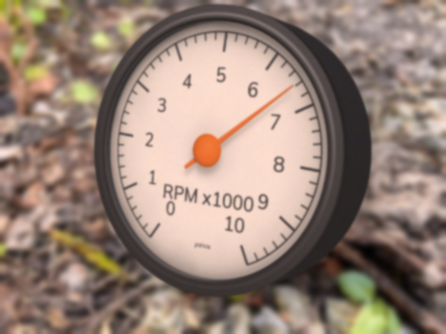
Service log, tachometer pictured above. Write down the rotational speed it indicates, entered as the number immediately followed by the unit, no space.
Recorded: 6600rpm
